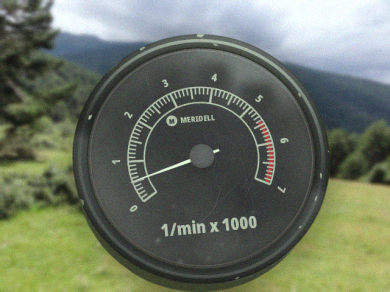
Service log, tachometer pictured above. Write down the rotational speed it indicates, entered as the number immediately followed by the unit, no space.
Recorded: 500rpm
